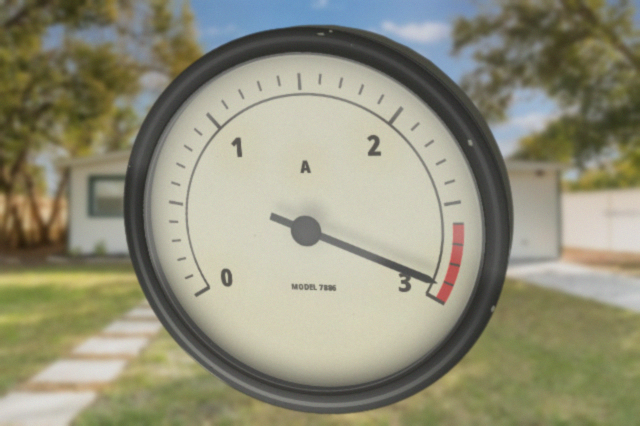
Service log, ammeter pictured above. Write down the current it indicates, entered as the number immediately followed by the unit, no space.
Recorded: 2.9A
